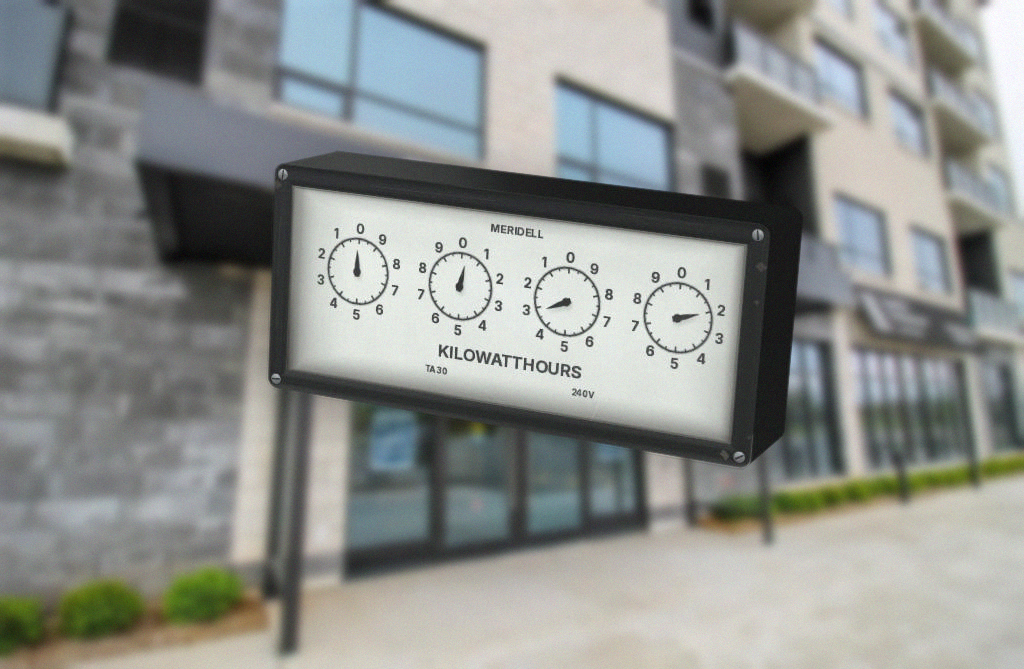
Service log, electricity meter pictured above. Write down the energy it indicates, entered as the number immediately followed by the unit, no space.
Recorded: 32kWh
